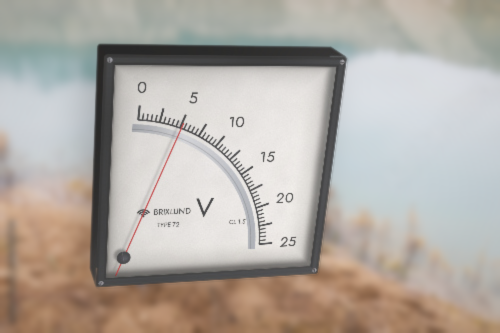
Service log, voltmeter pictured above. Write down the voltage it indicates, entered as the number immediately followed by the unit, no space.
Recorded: 5V
